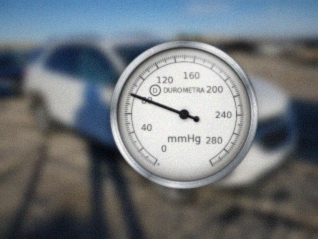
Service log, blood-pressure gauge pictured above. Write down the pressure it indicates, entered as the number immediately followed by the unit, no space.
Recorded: 80mmHg
